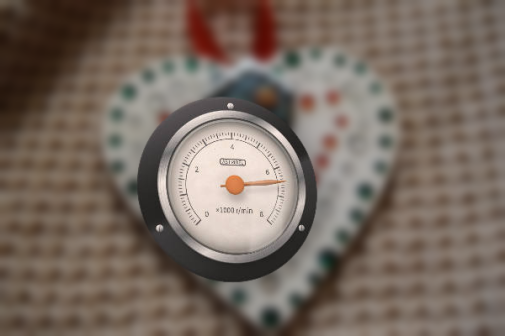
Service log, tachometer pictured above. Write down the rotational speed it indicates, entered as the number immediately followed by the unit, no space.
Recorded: 6500rpm
